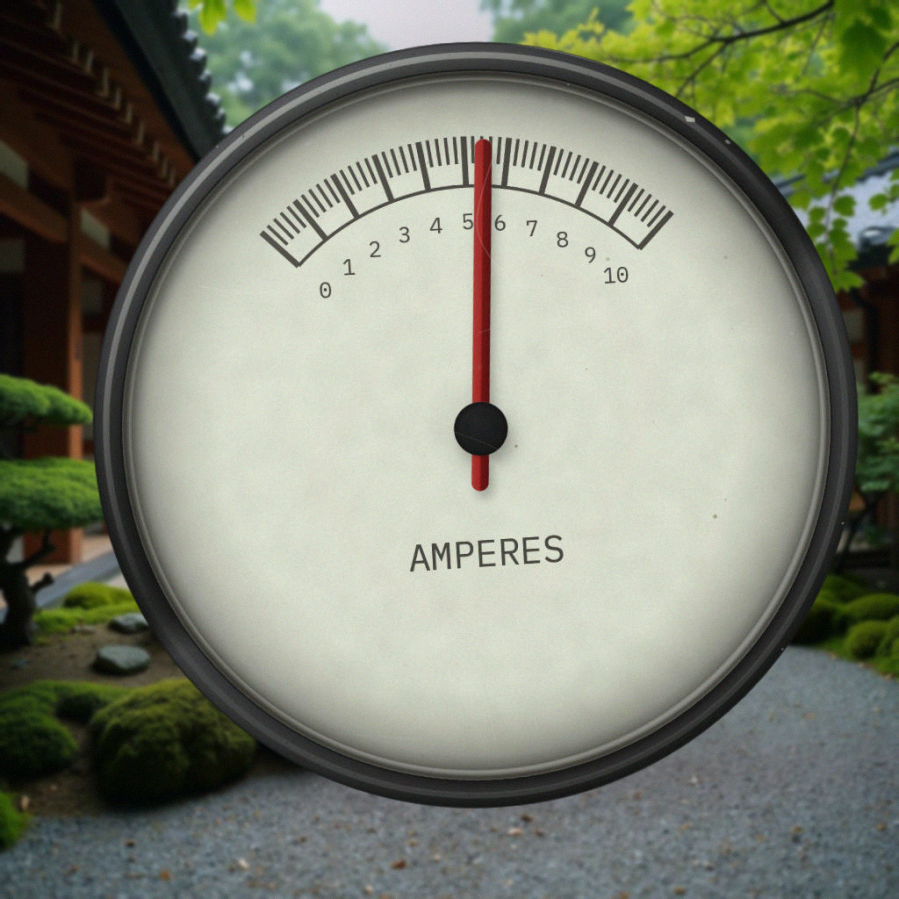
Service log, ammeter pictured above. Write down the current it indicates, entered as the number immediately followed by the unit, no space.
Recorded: 5.4A
